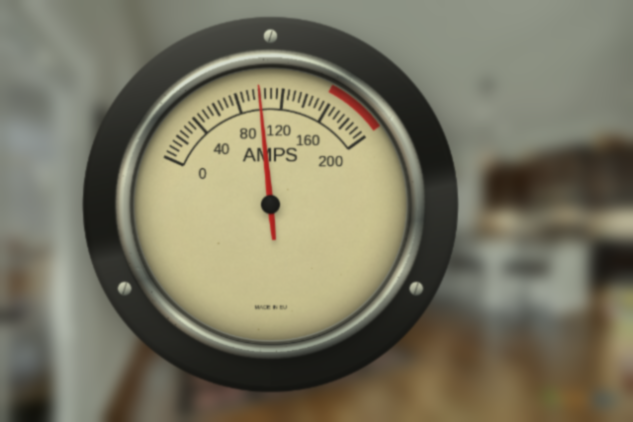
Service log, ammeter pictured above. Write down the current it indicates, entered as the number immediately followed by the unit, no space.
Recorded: 100A
